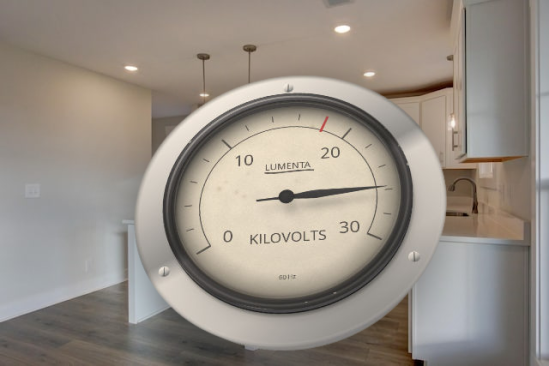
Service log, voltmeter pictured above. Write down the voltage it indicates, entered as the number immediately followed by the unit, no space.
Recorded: 26kV
